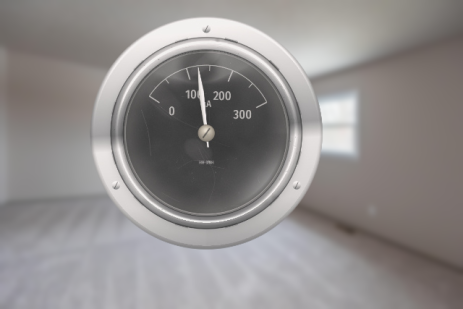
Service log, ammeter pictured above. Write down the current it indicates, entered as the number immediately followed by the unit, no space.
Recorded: 125µA
